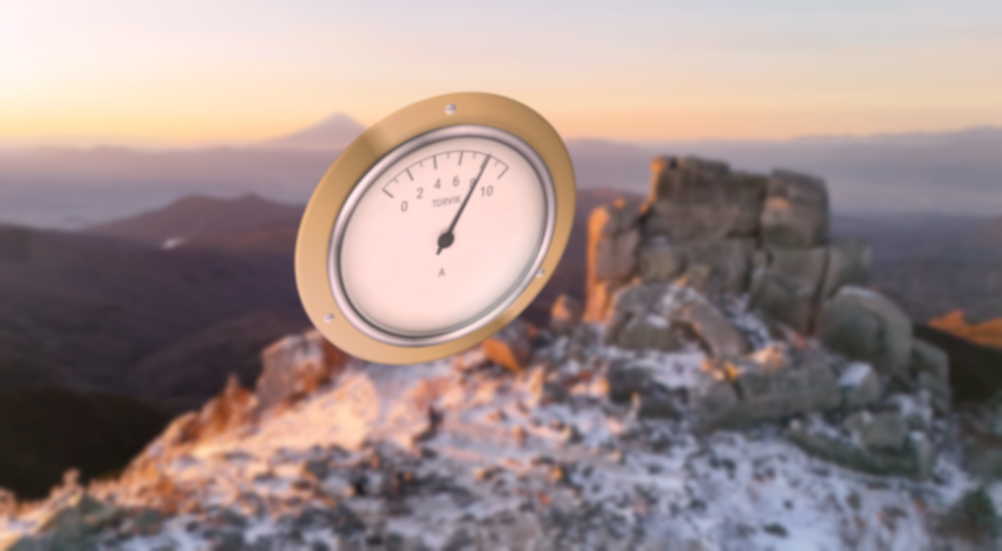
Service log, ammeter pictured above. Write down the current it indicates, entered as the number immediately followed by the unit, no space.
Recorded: 8A
